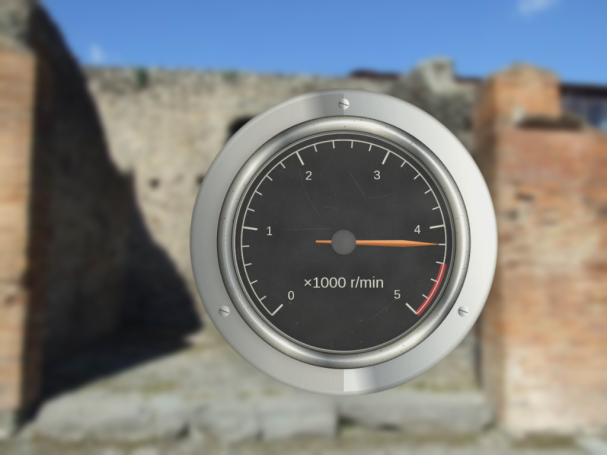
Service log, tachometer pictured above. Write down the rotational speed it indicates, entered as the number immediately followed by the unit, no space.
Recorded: 4200rpm
